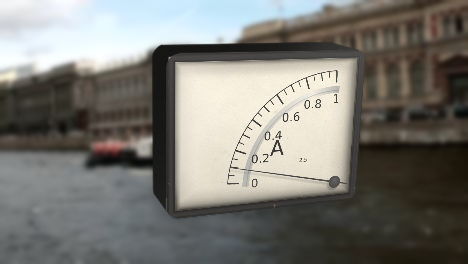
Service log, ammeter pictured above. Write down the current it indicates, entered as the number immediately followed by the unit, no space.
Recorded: 0.1A
